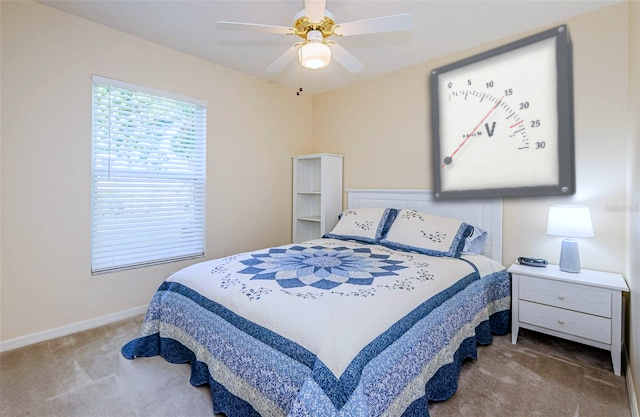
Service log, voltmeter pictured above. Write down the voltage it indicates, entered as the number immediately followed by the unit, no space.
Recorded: 15V
